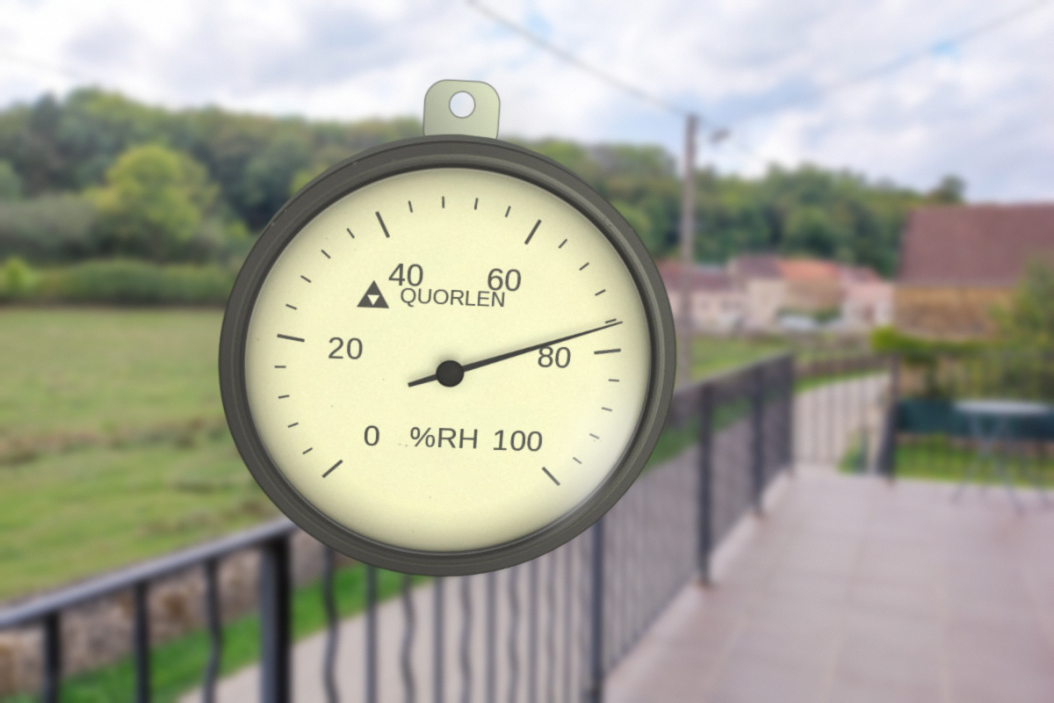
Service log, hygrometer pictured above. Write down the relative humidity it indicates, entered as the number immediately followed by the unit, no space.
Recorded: 76%
